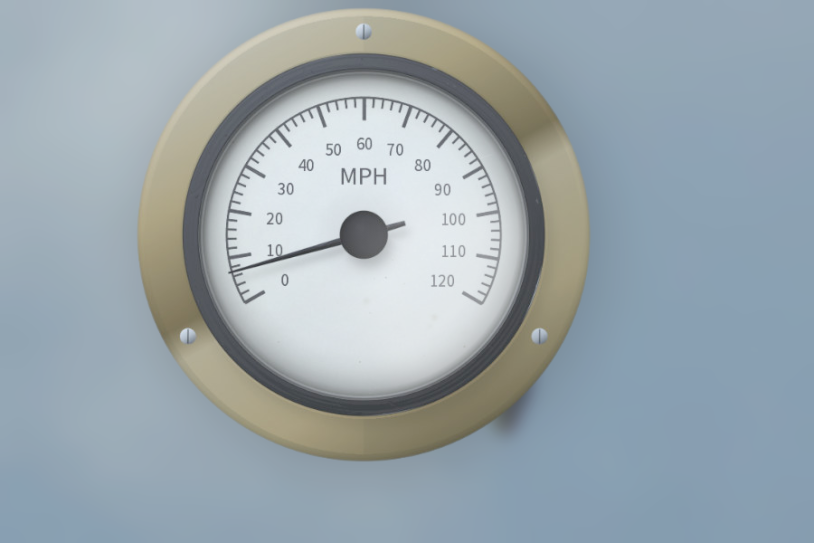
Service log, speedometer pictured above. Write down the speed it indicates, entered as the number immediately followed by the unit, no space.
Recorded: 7mph
